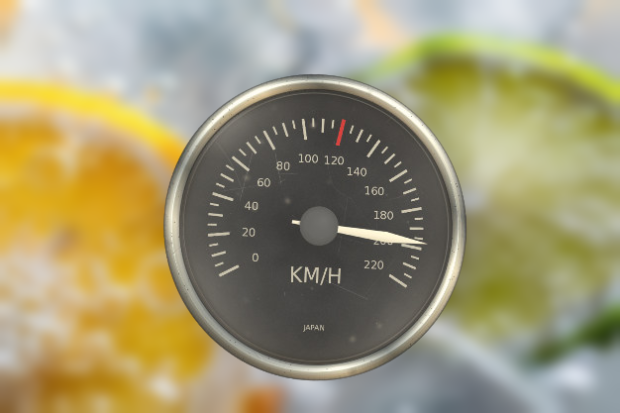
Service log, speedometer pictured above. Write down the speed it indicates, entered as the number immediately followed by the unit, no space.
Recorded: 197.5km/h
